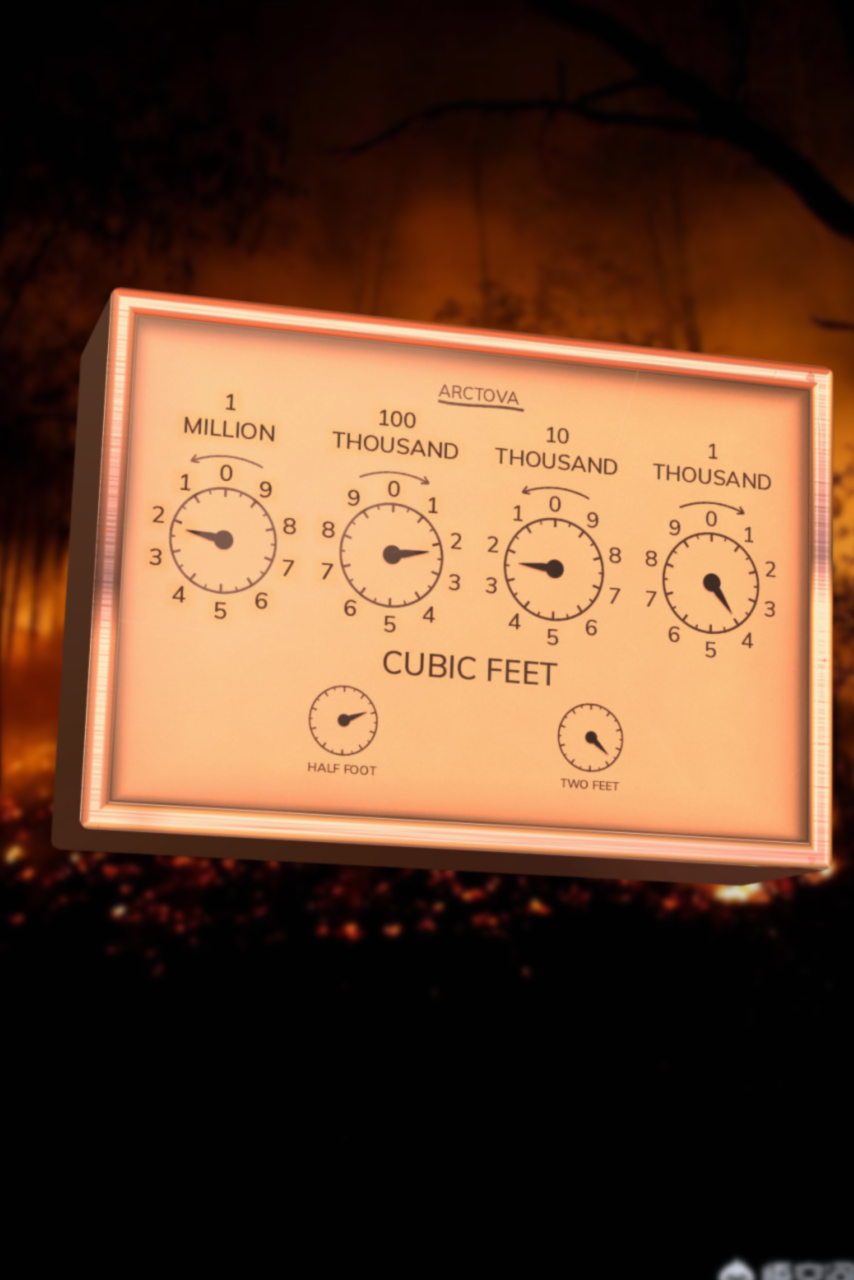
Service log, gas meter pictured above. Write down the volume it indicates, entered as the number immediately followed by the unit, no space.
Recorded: 222400ft³
